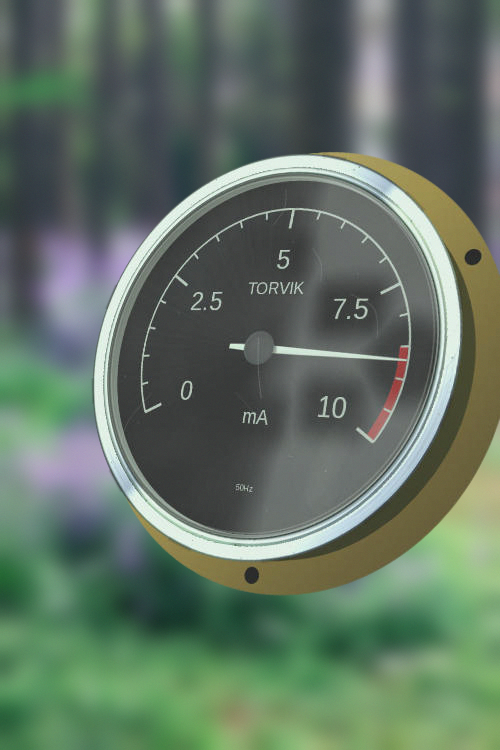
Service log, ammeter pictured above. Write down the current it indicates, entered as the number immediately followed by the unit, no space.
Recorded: 8.75mA
